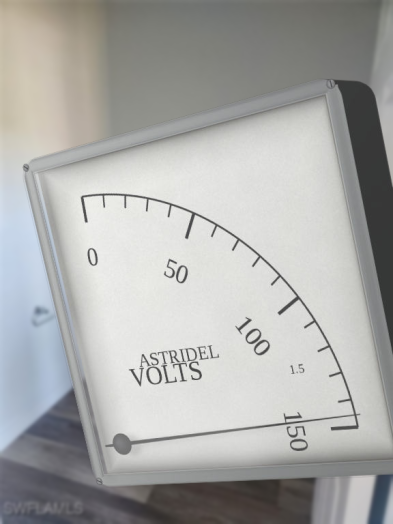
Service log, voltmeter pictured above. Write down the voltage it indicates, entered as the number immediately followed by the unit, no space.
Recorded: 145V
